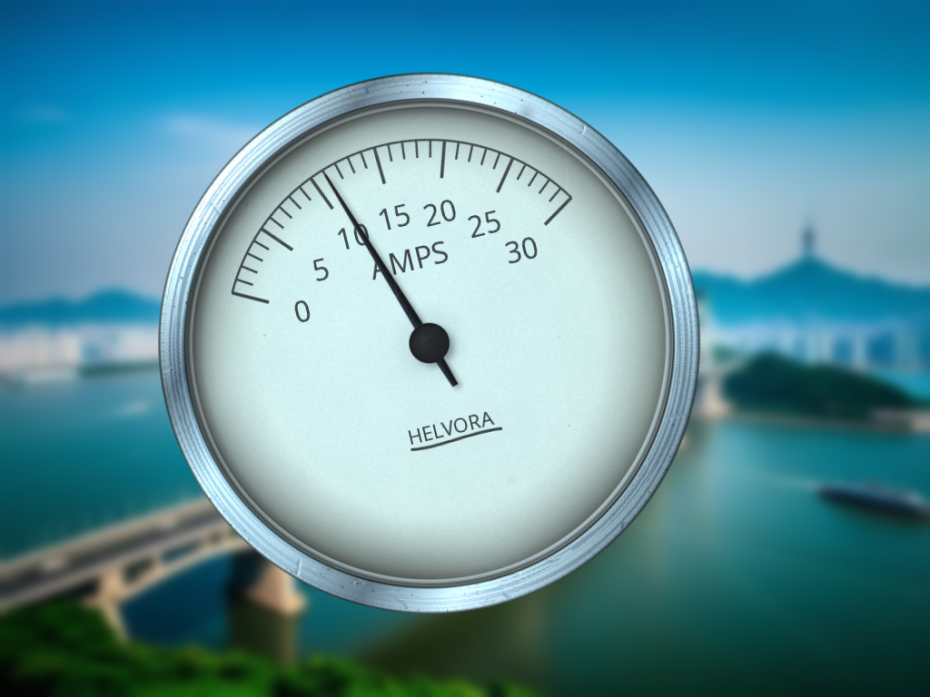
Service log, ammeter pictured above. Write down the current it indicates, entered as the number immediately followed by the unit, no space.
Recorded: 11A
